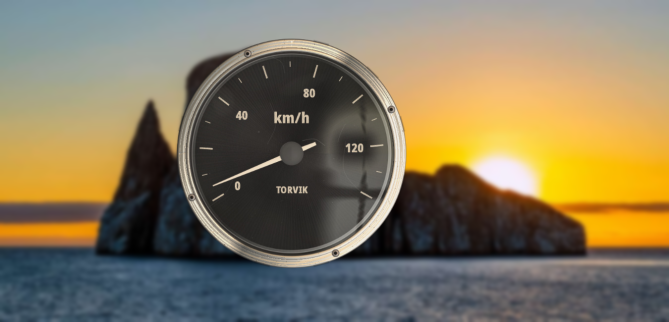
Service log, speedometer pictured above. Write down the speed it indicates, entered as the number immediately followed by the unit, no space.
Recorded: 5km/h
